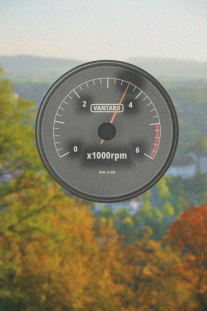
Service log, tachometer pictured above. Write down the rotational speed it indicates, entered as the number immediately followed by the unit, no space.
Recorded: 3600rpm
